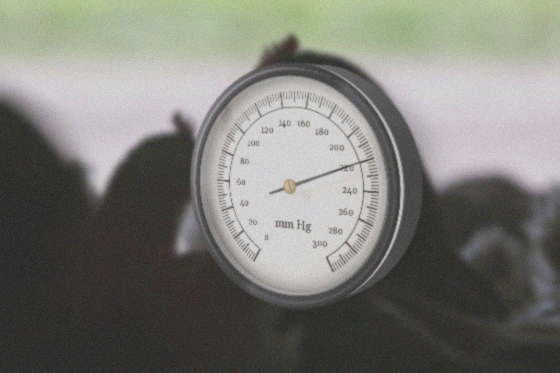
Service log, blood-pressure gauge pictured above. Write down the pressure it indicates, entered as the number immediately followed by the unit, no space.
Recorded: 220mmHg
